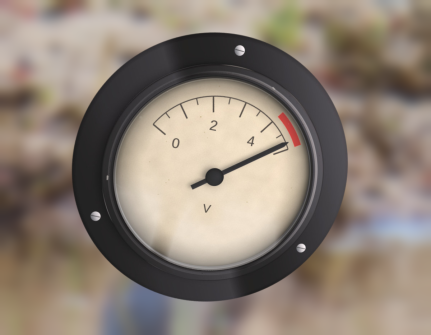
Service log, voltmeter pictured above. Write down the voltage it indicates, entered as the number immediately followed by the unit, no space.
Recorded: 4.75V
